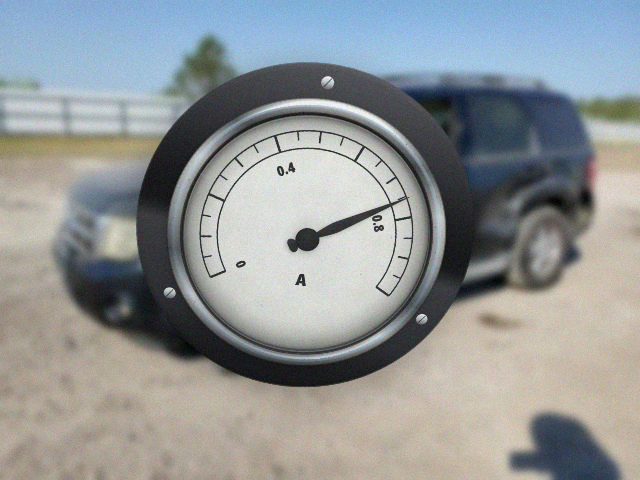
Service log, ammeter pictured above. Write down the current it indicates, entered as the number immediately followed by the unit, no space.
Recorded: 0.75A
